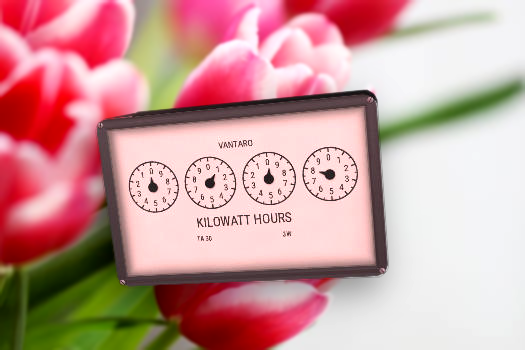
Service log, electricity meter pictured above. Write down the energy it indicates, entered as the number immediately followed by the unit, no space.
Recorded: 98kWh
